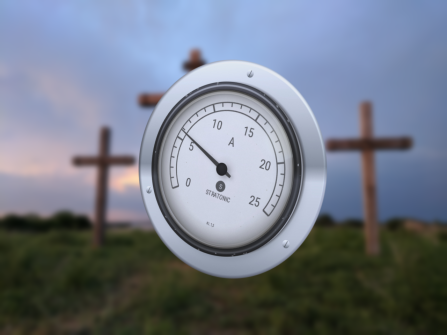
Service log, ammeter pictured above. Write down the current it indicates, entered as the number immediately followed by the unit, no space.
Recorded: 6A
